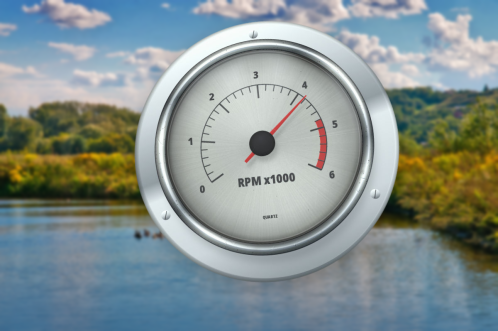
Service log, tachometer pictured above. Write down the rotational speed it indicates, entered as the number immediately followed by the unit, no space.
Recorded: 4200rpm
